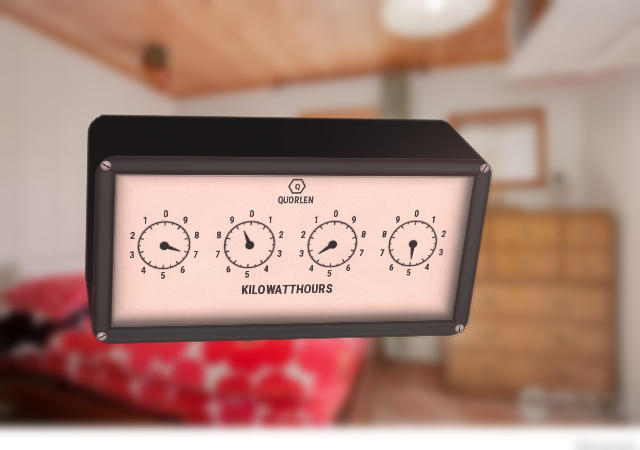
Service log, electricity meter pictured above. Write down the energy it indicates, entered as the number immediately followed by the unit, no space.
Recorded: 6935kWh
